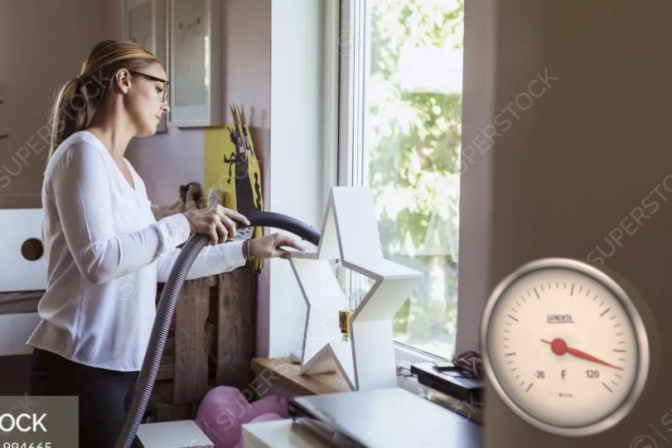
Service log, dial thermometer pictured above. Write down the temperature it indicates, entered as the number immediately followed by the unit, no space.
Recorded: 108°F
